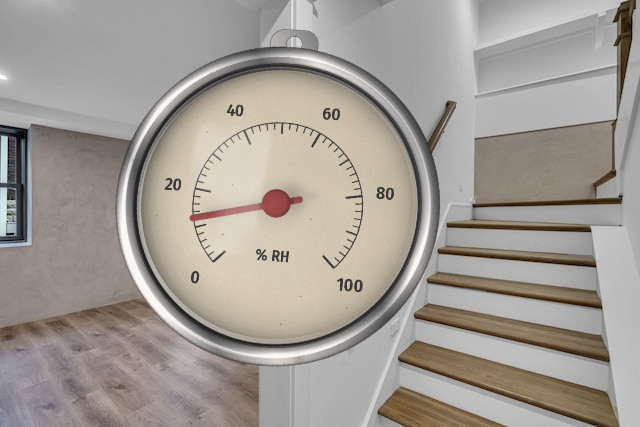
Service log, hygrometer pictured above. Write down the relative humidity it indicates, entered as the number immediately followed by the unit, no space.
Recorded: 12%
